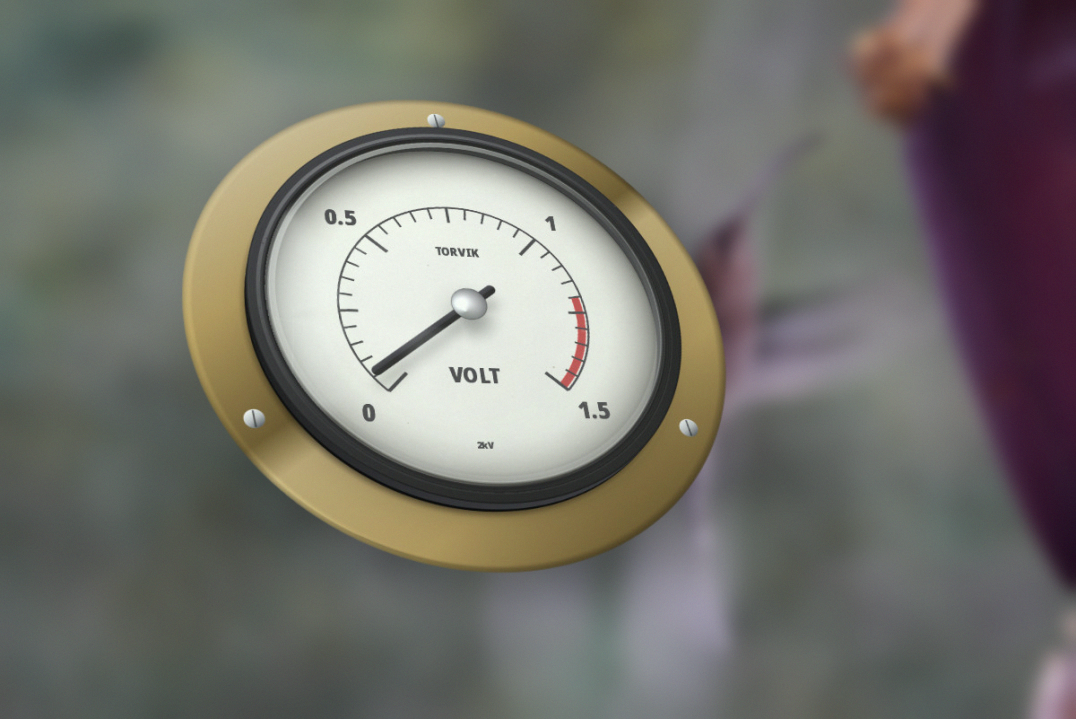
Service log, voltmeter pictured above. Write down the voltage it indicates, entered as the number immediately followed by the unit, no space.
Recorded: 0.05V
